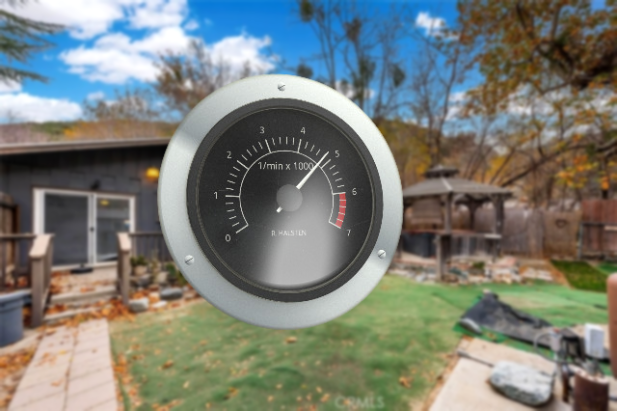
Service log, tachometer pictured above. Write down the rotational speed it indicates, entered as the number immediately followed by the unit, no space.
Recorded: 4800rpm
